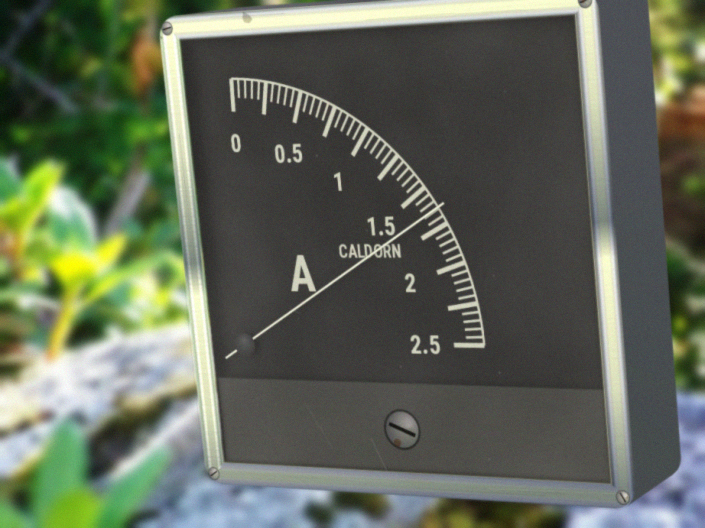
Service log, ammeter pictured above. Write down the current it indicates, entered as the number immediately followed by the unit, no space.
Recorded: 1.65A
